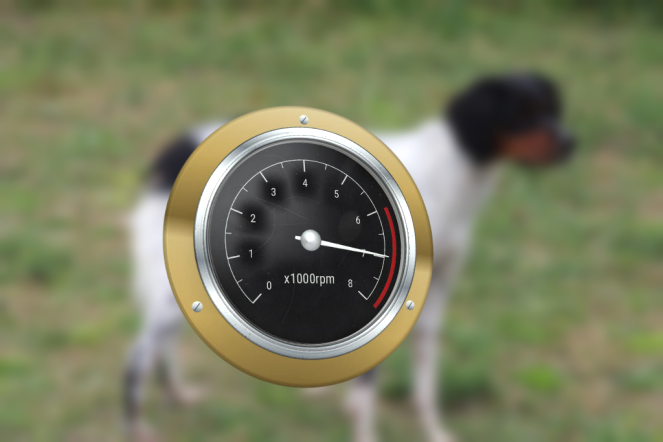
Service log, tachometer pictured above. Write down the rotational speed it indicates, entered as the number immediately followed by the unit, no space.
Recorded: 7000rpm
